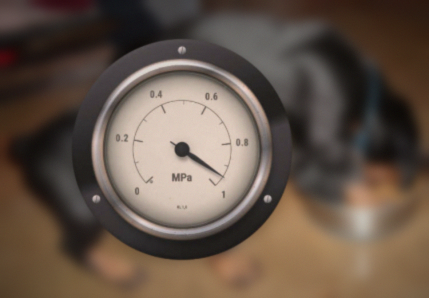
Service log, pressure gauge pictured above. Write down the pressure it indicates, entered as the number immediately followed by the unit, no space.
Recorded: 0.95MPa
